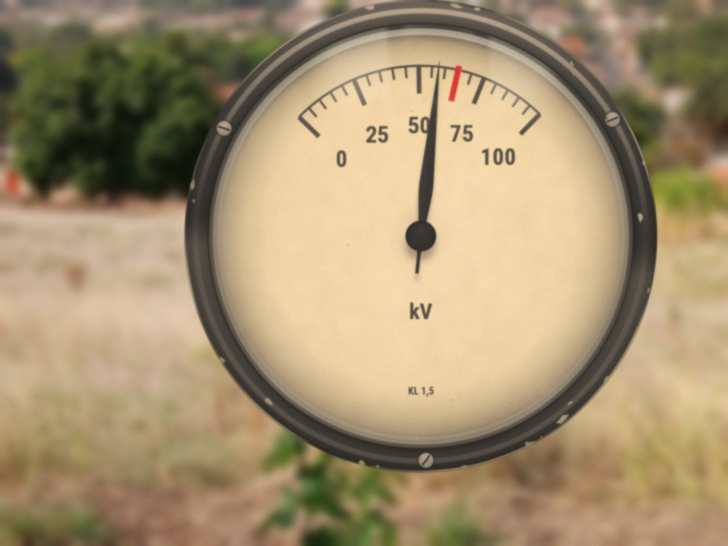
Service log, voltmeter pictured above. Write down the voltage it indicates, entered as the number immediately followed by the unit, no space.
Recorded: 57.5kV
